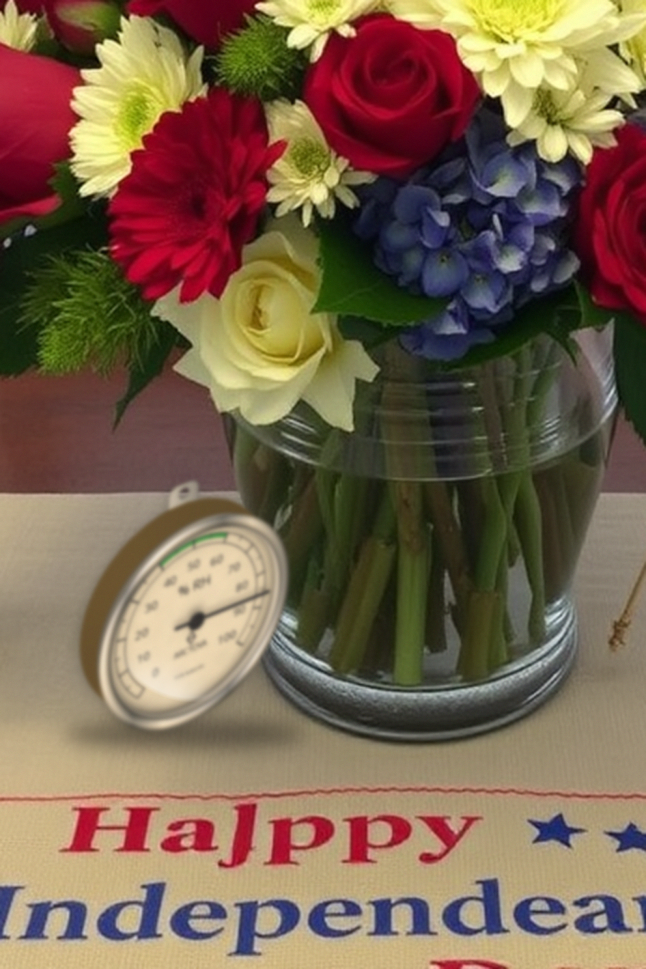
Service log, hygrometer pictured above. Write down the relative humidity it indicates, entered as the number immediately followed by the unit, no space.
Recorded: 85%
